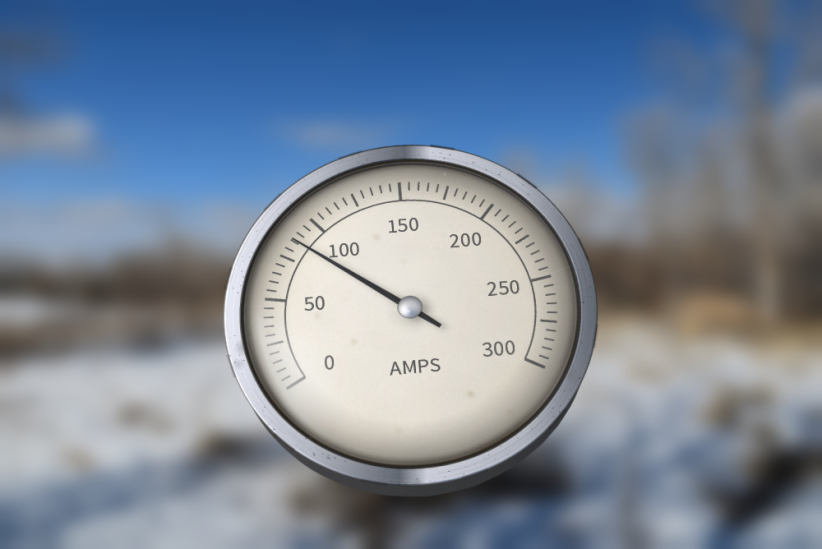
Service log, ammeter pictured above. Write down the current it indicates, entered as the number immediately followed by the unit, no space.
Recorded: 85A
